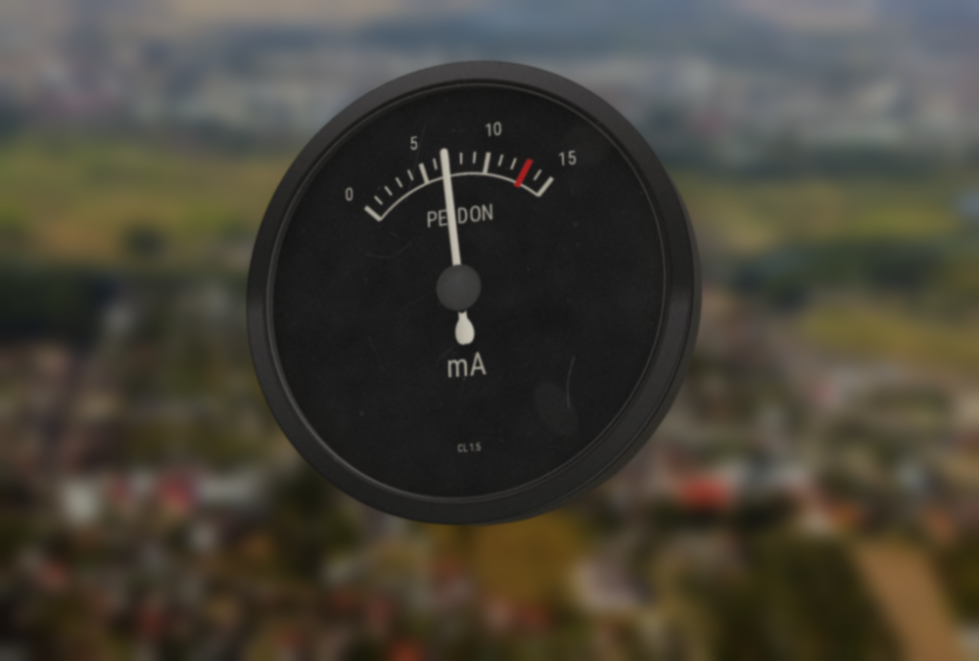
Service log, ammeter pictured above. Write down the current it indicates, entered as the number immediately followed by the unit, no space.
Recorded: 7mA
